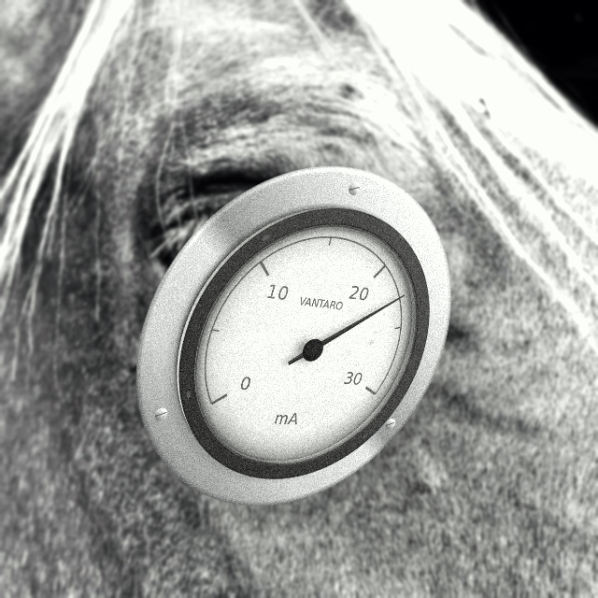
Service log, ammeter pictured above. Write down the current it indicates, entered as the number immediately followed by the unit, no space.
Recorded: 22.5mA
